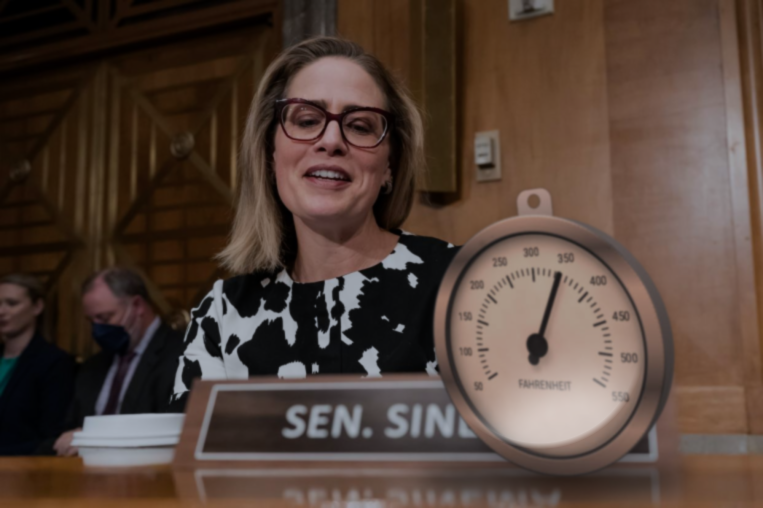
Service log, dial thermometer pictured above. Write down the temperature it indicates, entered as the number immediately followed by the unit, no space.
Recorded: 350°F
